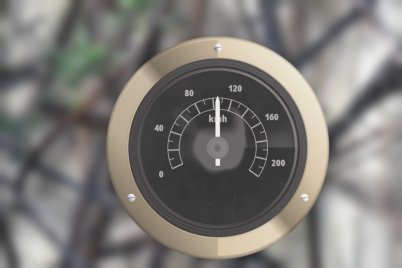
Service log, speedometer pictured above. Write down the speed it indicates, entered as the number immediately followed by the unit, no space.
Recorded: 105km/h
